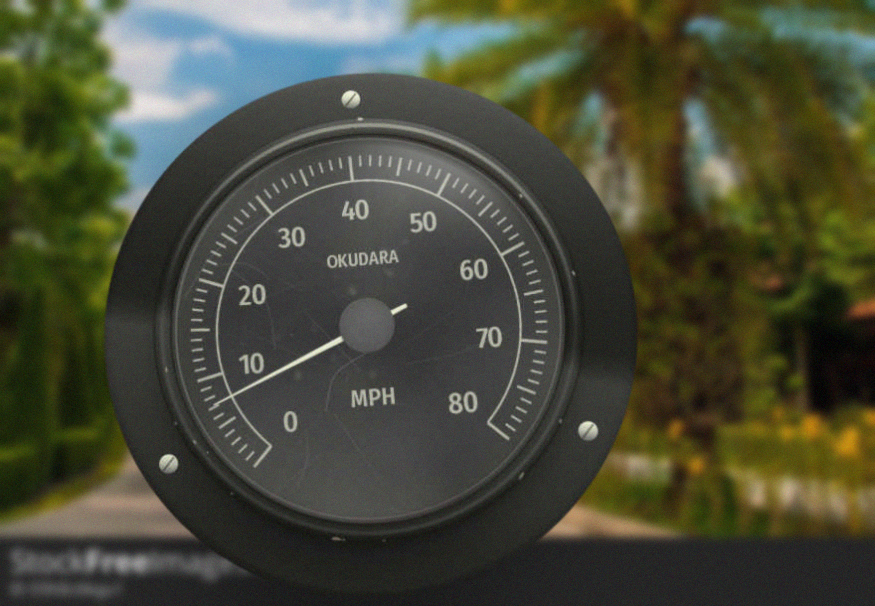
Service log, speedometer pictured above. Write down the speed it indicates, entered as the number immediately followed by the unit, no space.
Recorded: 7mph
